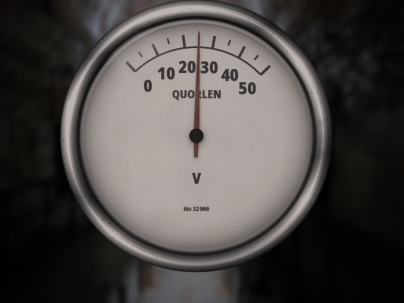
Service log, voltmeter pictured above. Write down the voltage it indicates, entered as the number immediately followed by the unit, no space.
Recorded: 25V
